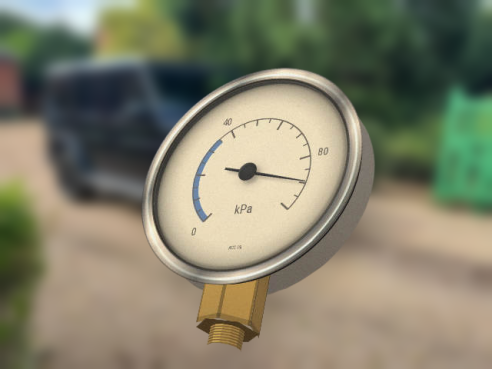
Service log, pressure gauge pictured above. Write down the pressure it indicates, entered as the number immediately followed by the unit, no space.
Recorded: 90kPa
